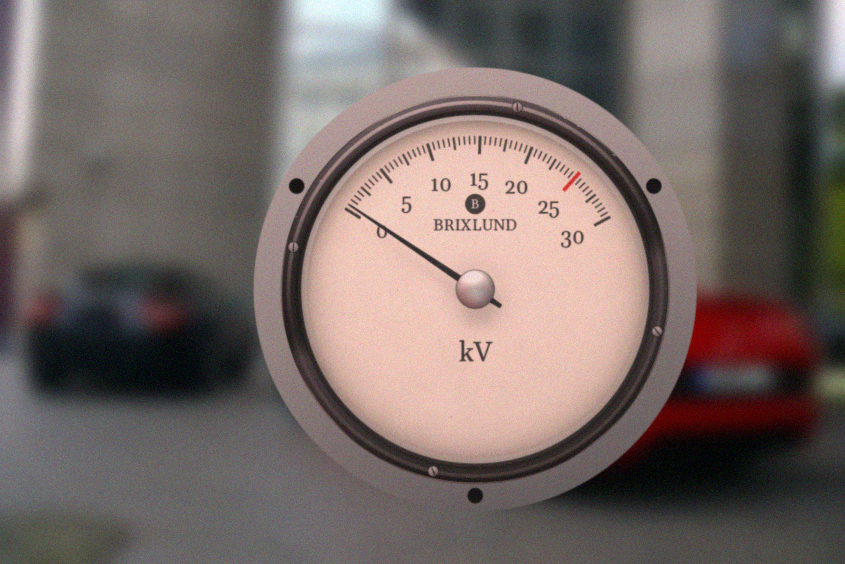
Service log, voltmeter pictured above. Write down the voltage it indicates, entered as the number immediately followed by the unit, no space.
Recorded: 0.5kV
